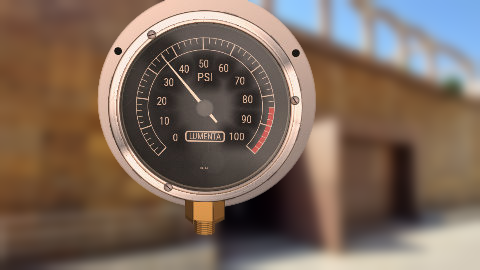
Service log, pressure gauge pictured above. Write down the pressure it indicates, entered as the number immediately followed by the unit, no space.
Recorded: 36psi
